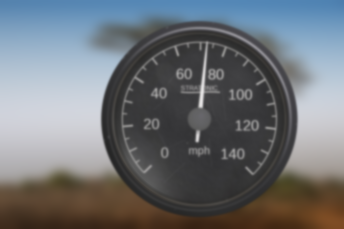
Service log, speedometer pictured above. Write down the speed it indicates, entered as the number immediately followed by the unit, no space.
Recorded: 72.5mph
